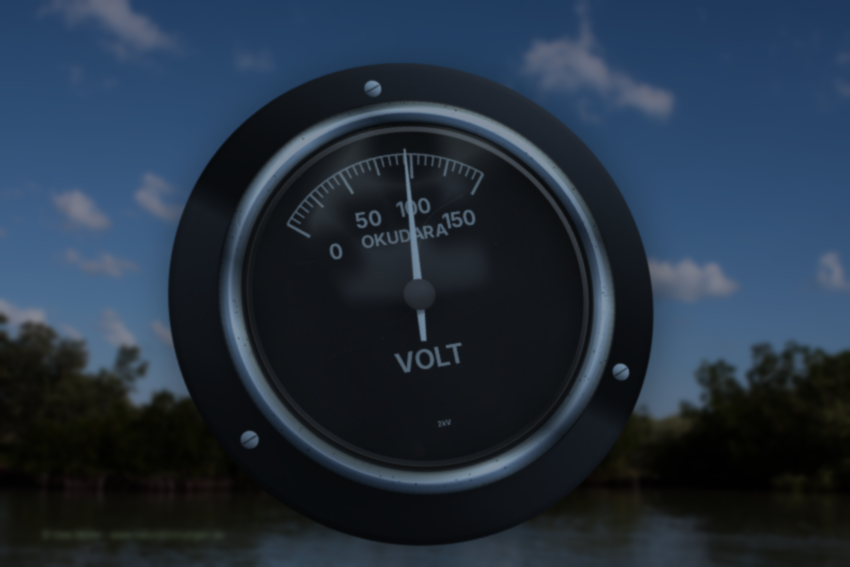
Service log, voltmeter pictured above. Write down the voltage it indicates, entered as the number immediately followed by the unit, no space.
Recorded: 95V
